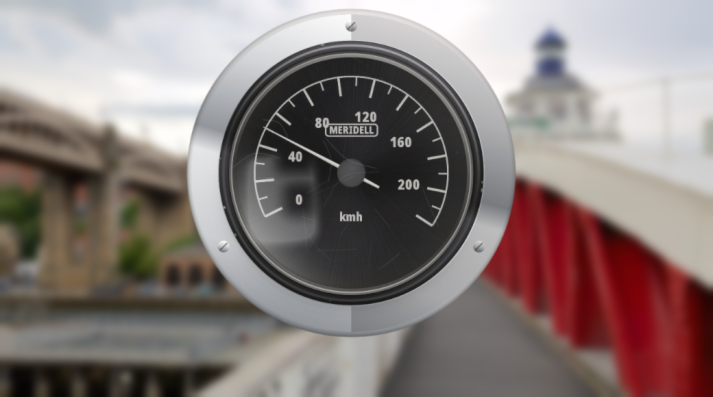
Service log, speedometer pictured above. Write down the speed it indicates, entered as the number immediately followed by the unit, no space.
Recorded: 50km/h
